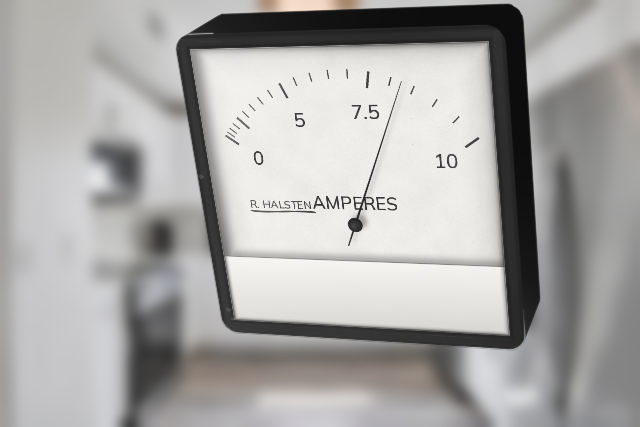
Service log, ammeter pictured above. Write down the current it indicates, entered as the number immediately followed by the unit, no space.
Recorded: 8.25A
